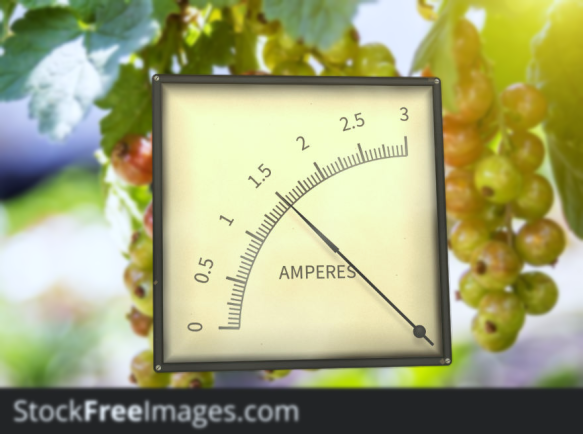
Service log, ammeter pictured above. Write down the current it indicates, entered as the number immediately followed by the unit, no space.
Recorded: 1.5A
